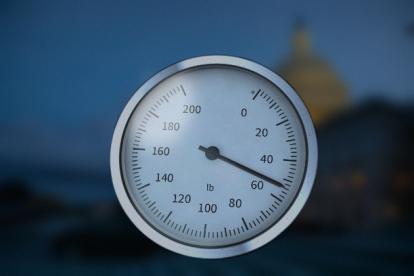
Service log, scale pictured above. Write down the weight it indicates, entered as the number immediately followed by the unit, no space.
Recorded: 54lb
